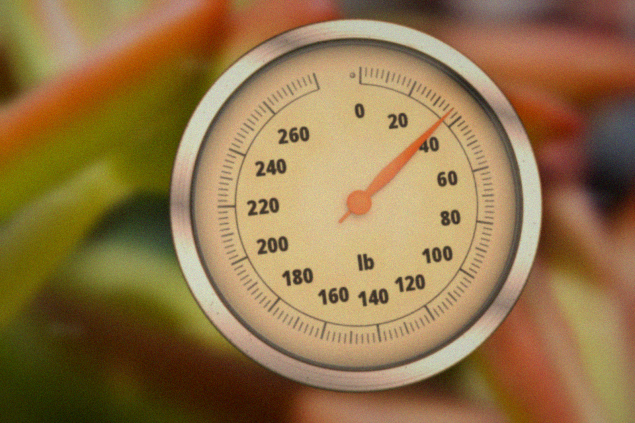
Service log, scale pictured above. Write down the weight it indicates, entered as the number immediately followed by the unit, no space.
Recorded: 36lb
